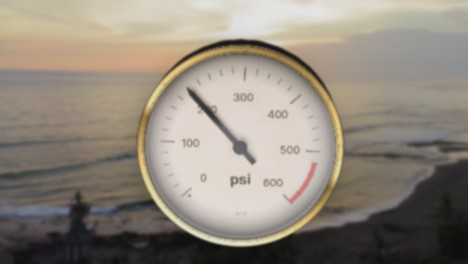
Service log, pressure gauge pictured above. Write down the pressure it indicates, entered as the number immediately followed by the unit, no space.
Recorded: 200psi
